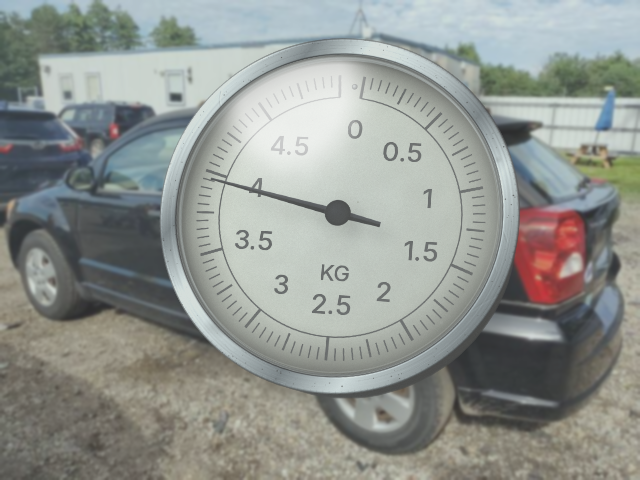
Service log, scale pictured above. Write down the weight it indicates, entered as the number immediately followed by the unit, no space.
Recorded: 3.95kg
